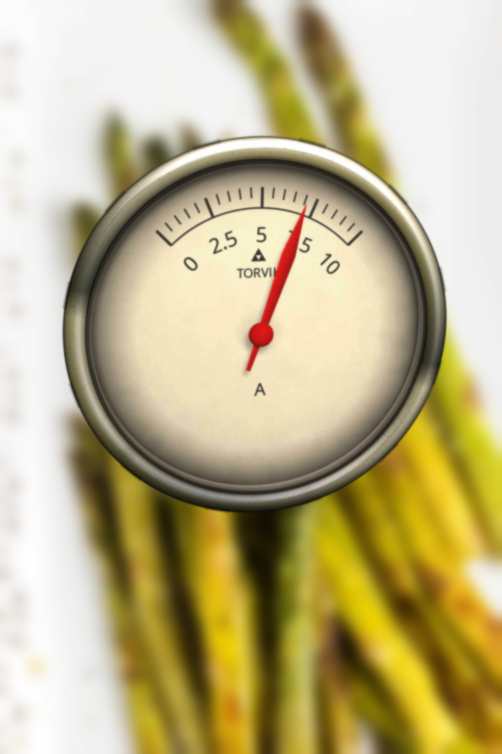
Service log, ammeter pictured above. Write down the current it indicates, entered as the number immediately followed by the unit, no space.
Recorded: 7A
